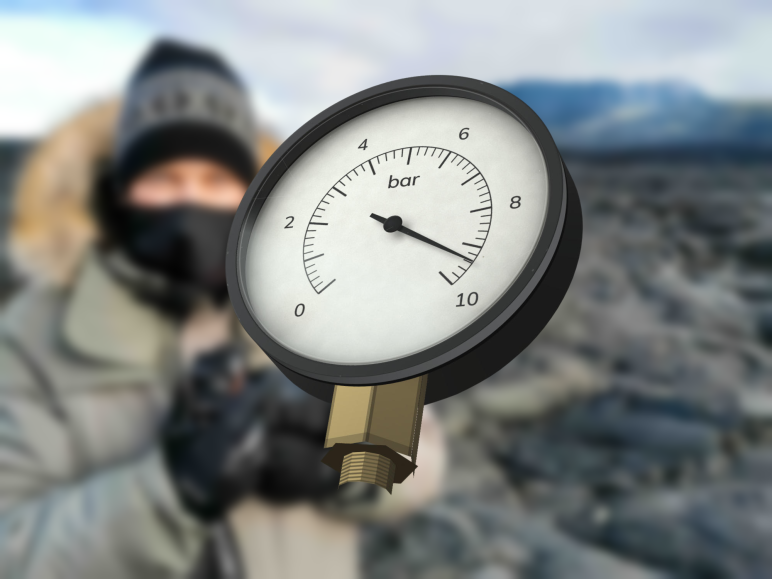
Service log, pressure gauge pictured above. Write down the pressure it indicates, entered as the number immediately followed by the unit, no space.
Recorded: 9.4bar
